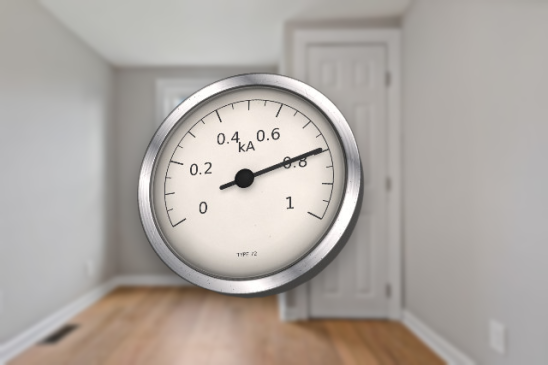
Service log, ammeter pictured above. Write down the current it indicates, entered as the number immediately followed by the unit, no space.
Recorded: 0.8kA
